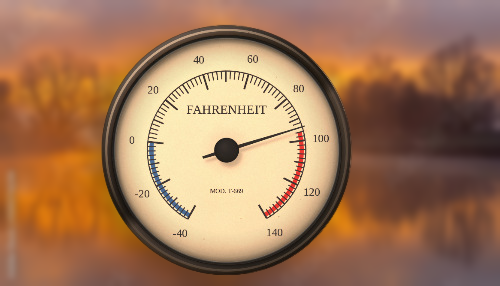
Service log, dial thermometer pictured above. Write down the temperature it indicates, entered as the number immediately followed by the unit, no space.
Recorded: 94°F
